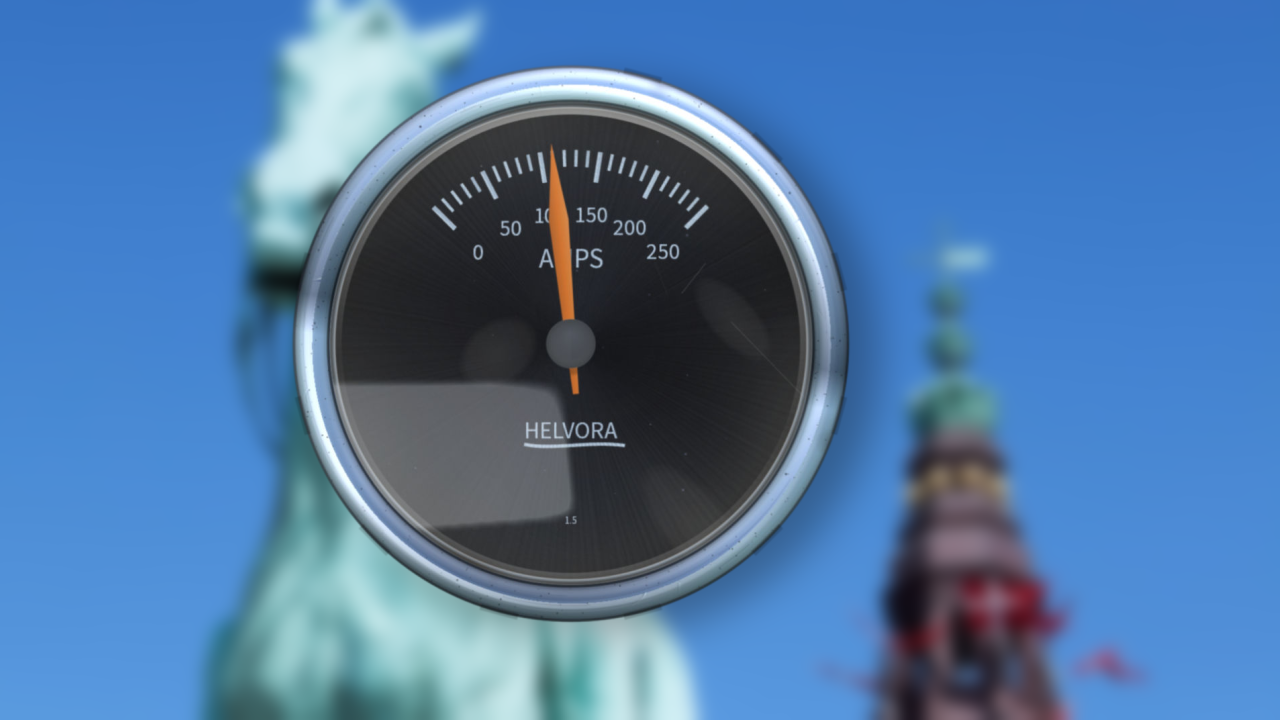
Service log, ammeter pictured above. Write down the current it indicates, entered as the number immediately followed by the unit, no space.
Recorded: 110A
